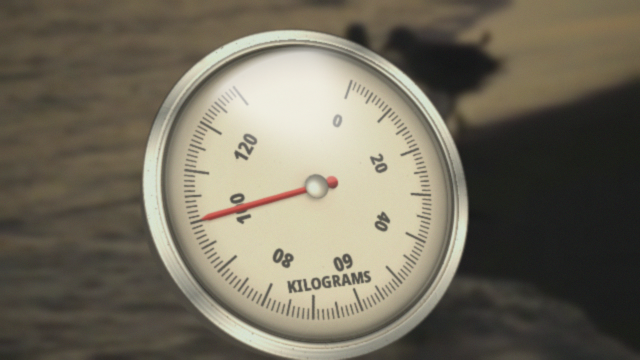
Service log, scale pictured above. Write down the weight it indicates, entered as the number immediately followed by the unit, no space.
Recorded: 100kg
